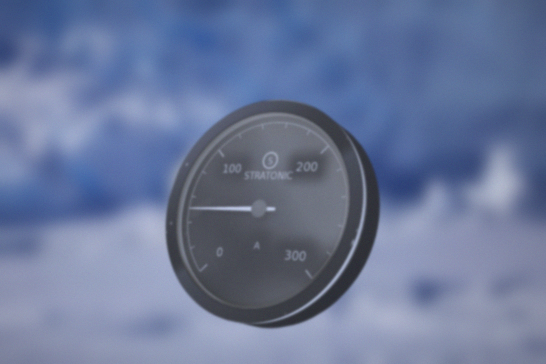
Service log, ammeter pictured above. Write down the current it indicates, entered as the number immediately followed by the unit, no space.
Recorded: 50A
